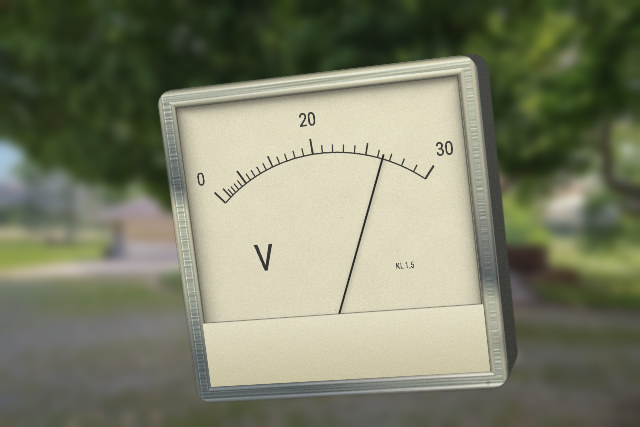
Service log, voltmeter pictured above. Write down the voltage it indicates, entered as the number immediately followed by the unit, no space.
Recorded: 26.5V
